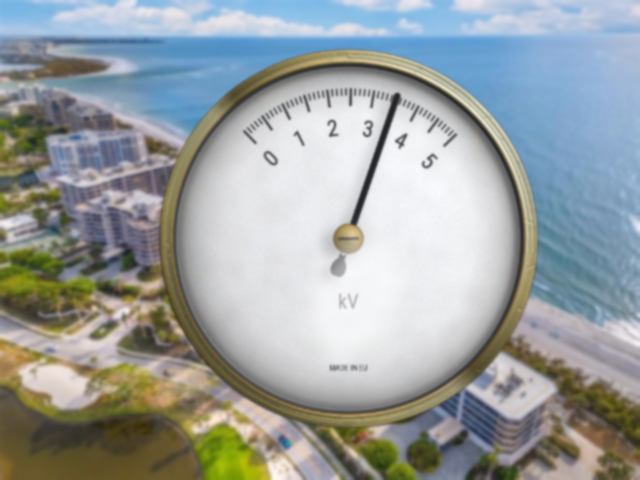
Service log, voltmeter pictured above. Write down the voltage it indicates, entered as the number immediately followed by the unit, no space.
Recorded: 3.5kV
